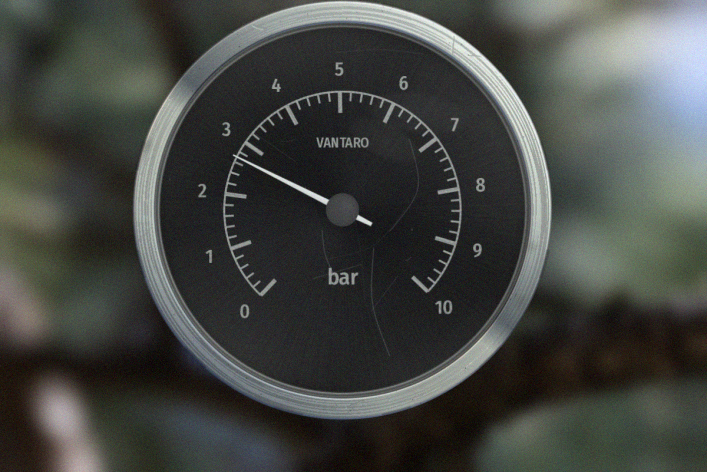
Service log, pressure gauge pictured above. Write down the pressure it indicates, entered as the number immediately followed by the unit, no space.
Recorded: 2.7bar
